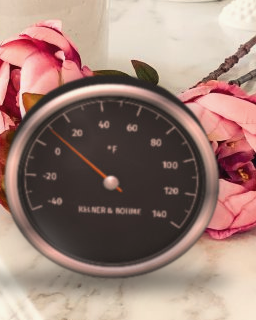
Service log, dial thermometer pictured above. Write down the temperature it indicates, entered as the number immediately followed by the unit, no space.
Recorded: 10°F
